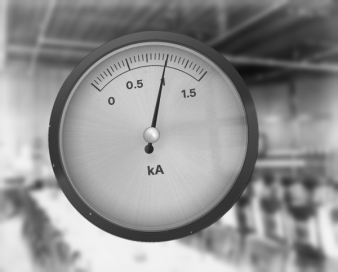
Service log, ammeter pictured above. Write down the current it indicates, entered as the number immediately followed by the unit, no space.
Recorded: 1kA
